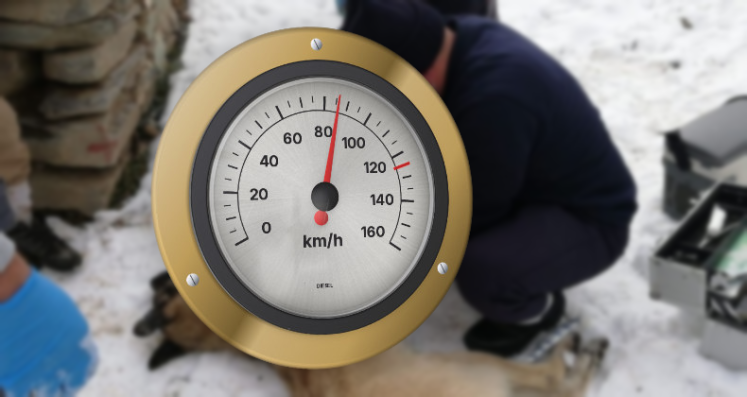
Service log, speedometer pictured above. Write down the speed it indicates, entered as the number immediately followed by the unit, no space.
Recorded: 85km/h
